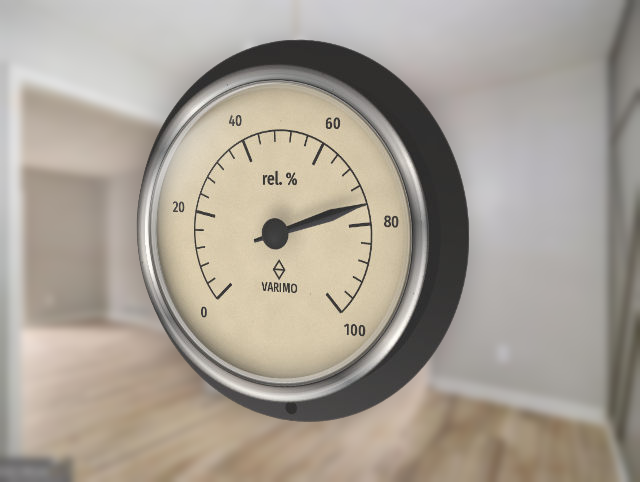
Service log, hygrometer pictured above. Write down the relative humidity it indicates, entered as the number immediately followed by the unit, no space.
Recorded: 76%
